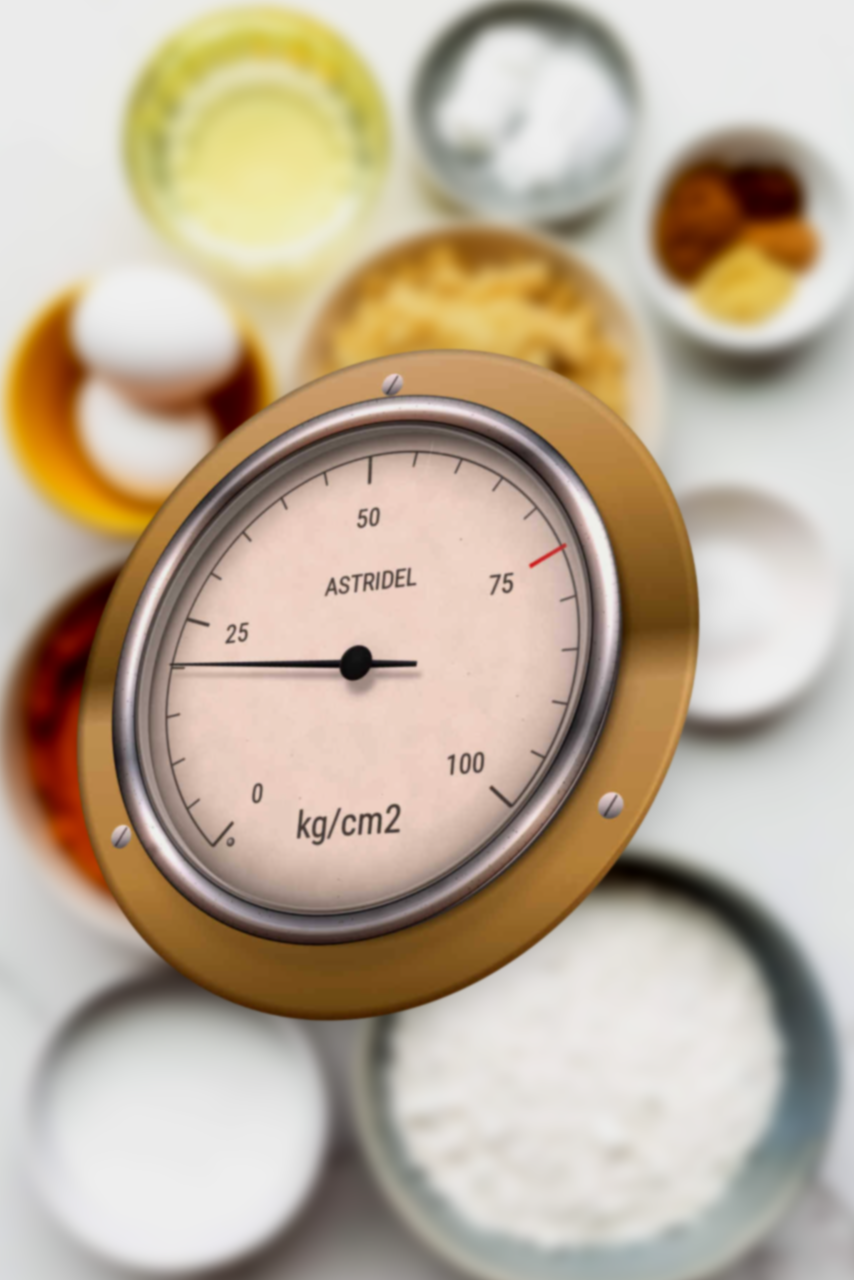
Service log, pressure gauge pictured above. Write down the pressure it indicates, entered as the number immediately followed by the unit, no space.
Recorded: 20kg/cm²
